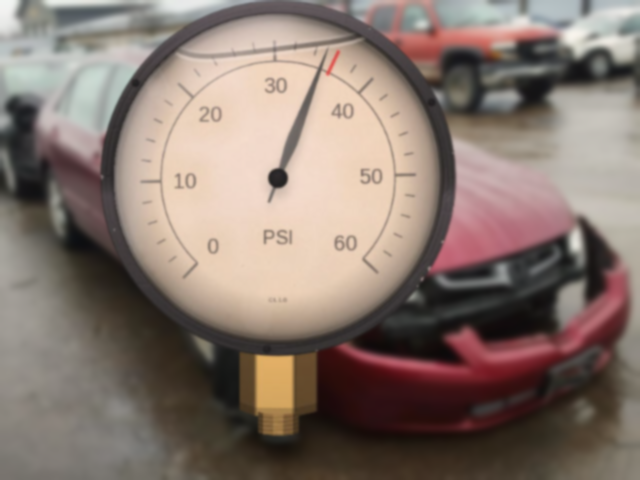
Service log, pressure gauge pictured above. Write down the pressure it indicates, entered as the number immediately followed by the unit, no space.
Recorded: 35psi
